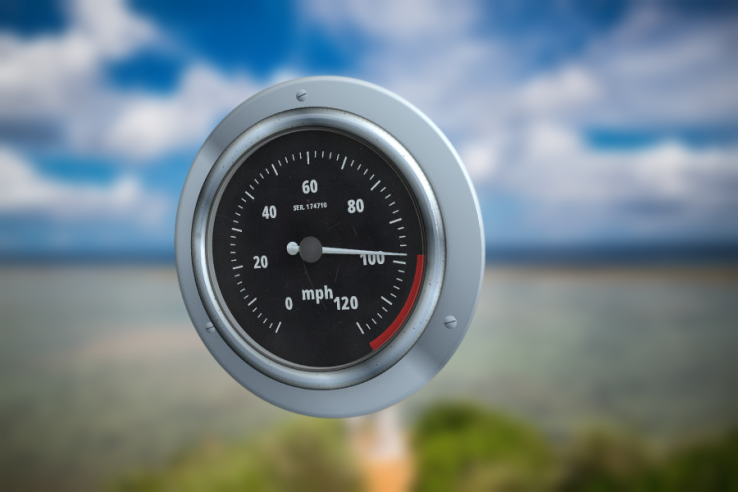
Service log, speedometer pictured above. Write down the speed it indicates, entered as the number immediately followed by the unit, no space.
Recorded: 98mph
